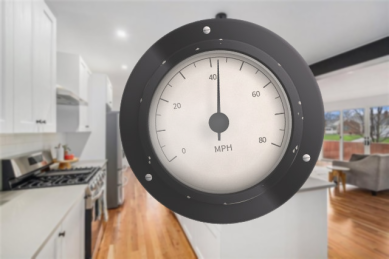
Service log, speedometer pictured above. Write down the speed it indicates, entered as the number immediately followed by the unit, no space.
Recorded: 42.5mph
